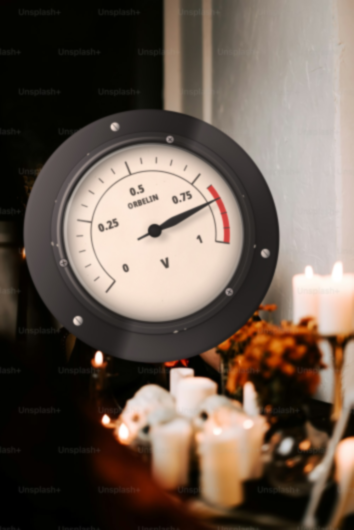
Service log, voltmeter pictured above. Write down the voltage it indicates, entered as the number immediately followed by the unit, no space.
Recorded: 0.85V
